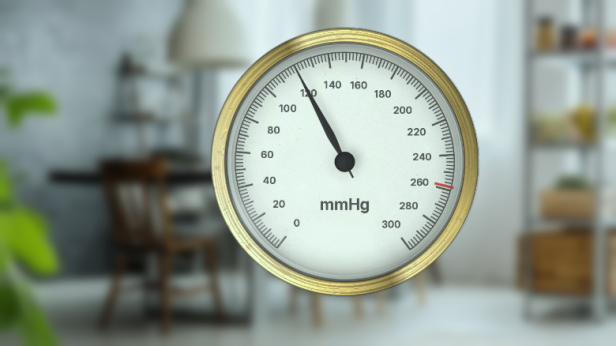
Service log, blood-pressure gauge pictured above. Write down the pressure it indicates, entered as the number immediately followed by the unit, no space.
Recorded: 120mmHg
